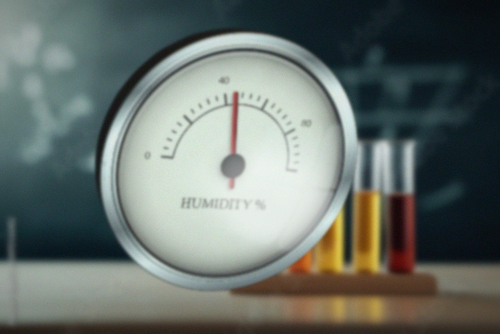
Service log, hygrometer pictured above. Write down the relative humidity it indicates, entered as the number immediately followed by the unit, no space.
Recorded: 44%
